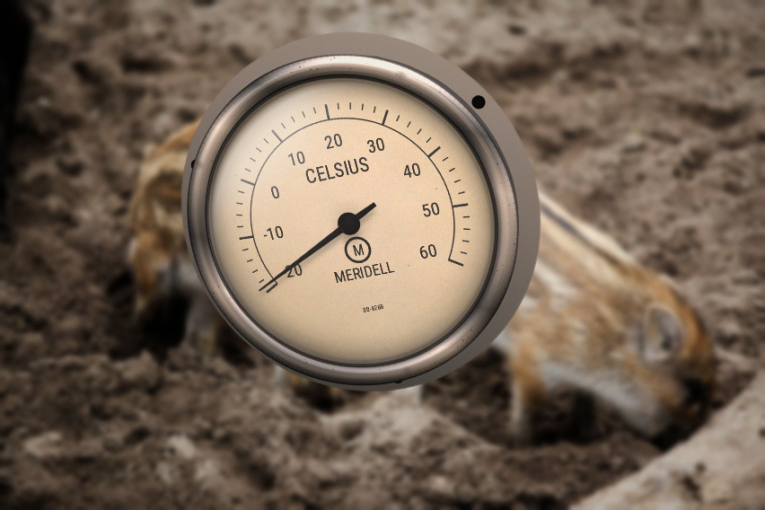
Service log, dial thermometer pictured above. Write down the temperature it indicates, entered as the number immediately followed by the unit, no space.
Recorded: -19°C
